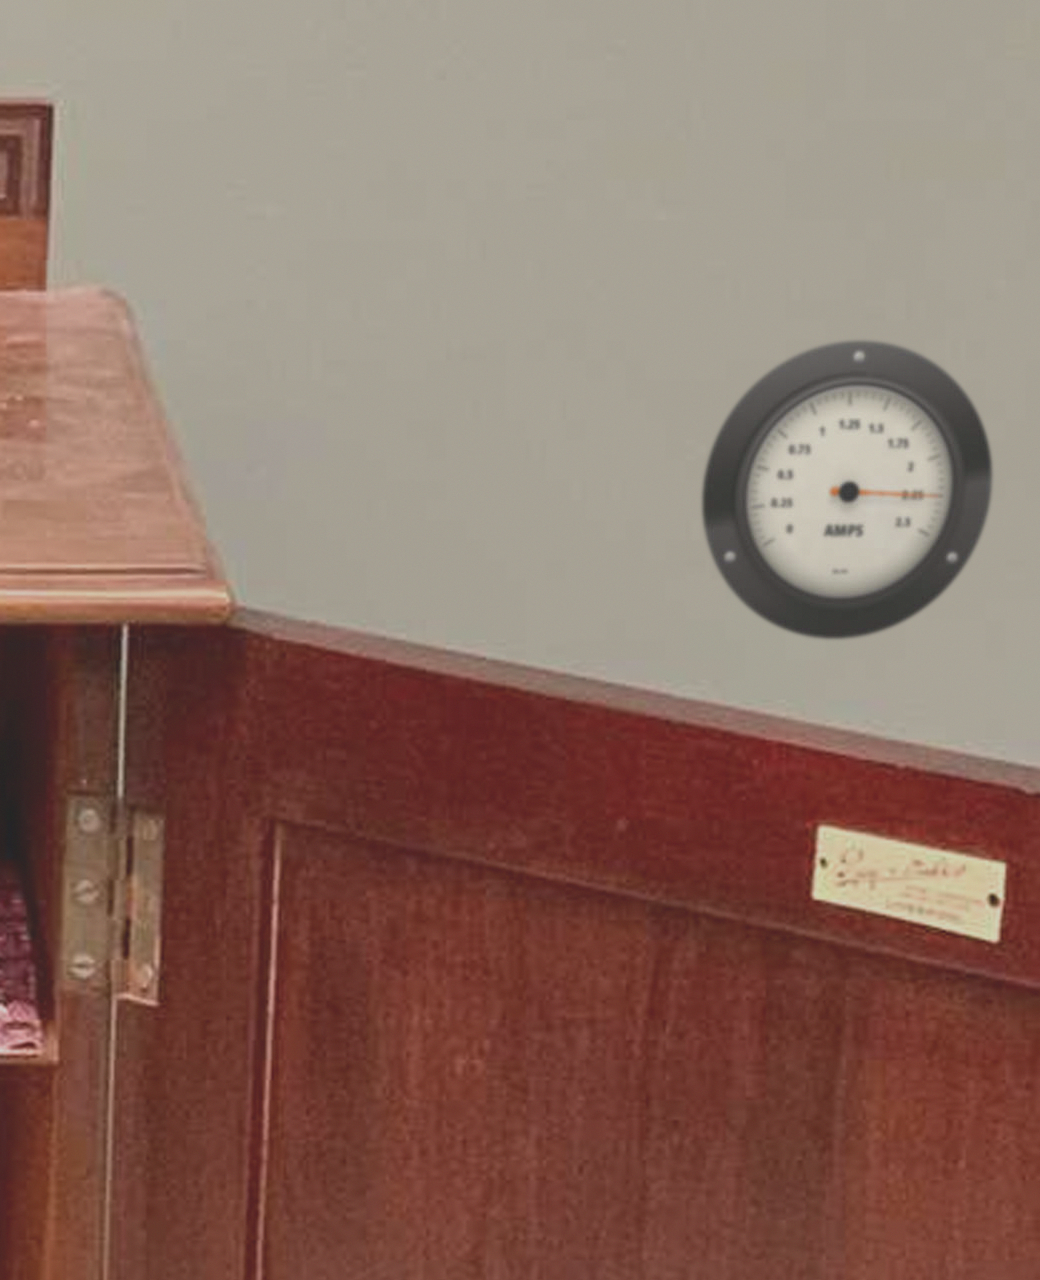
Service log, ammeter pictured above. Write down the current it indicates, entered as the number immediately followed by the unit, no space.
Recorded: 2.25A
